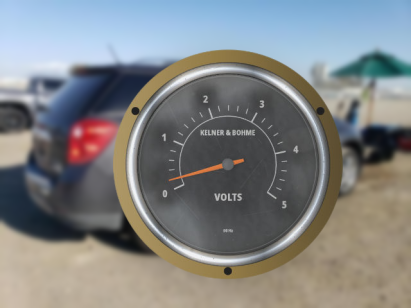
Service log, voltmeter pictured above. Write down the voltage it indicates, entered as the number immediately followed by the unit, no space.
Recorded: 0.2V
